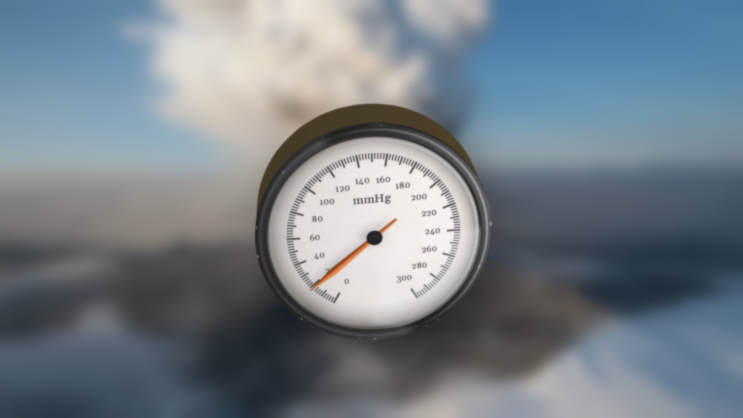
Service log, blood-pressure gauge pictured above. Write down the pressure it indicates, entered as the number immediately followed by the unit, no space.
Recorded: 20mmHg
